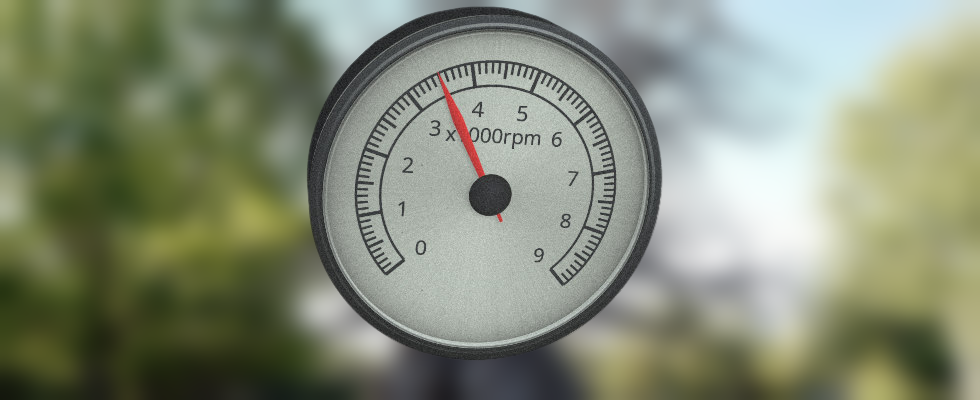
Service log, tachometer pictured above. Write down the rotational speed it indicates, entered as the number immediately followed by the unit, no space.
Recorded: 3500rpm
